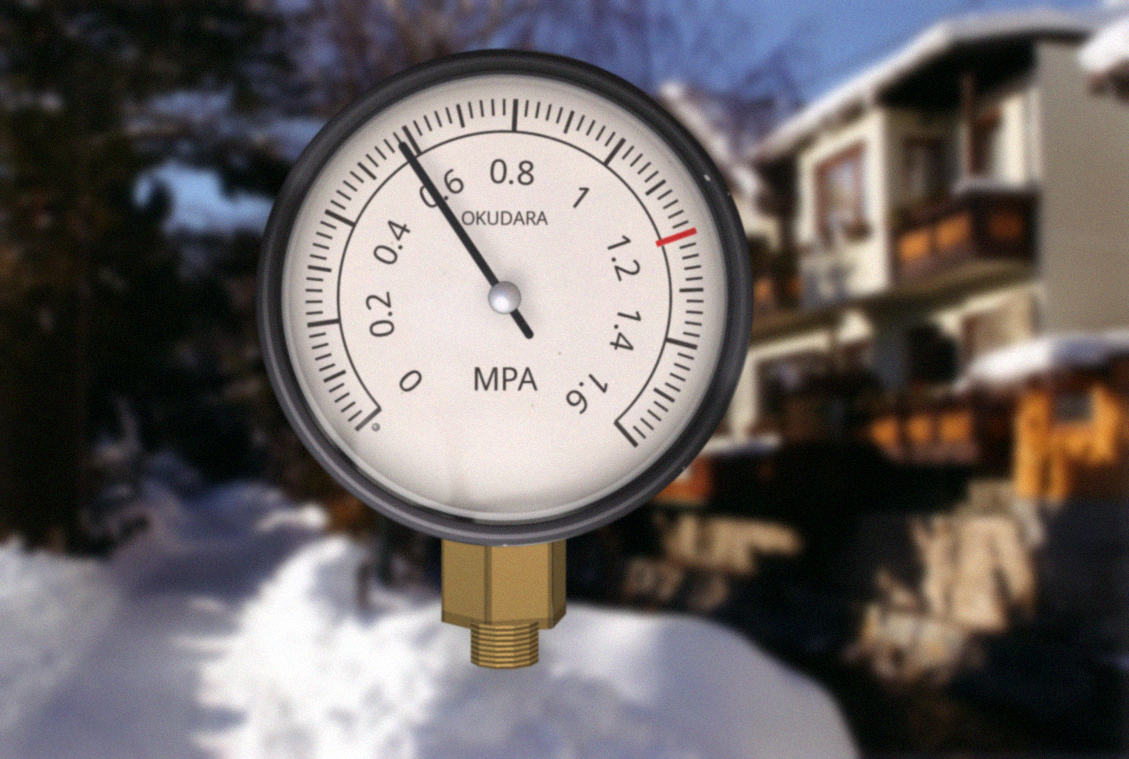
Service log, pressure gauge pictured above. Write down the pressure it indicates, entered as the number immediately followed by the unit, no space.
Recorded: 0.58MPa
